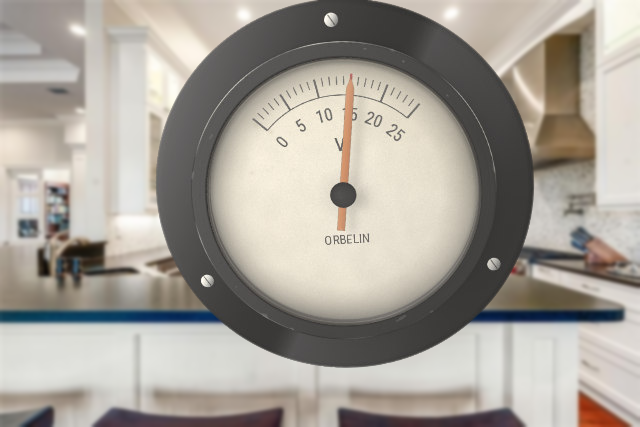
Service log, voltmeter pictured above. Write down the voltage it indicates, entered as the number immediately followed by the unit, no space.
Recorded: 15V
